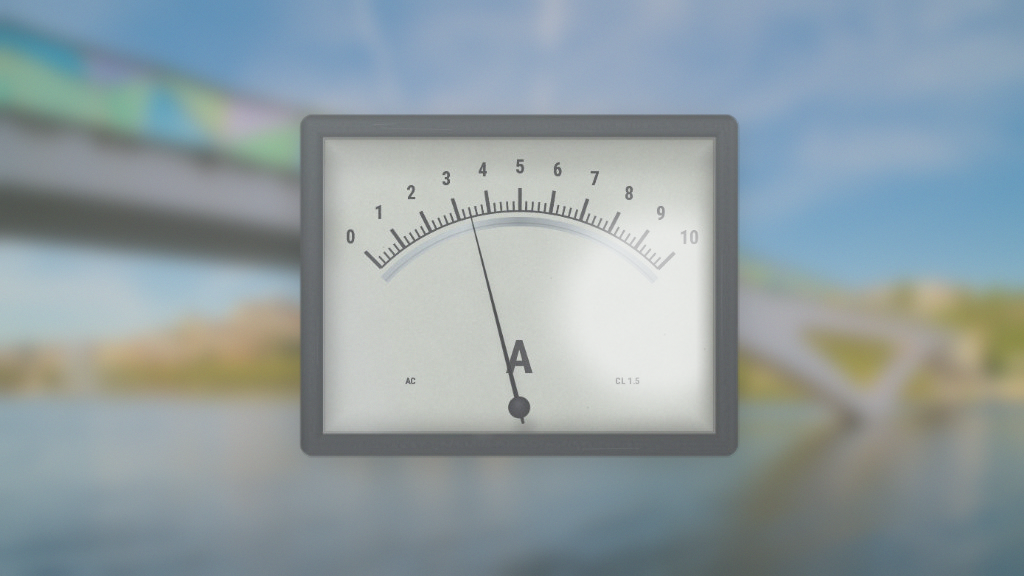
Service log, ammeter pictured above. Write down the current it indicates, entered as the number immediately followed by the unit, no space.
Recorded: 3.4A
